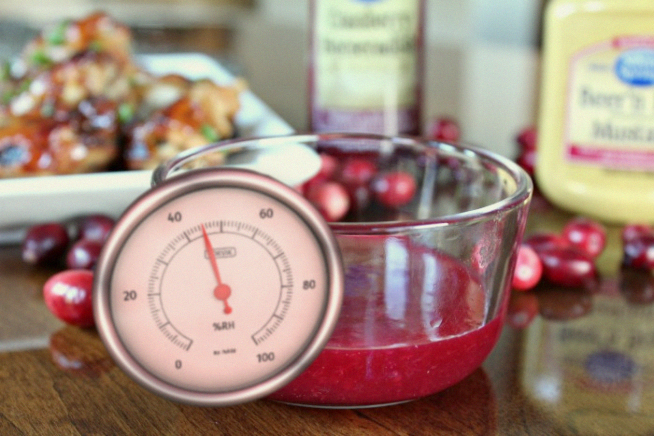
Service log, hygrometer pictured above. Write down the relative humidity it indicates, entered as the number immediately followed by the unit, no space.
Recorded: 45%
